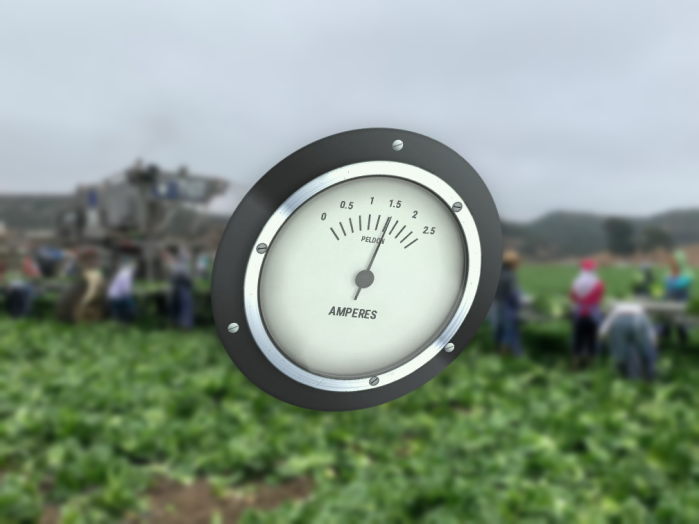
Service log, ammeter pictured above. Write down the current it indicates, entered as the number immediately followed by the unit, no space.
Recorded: 1.5A
